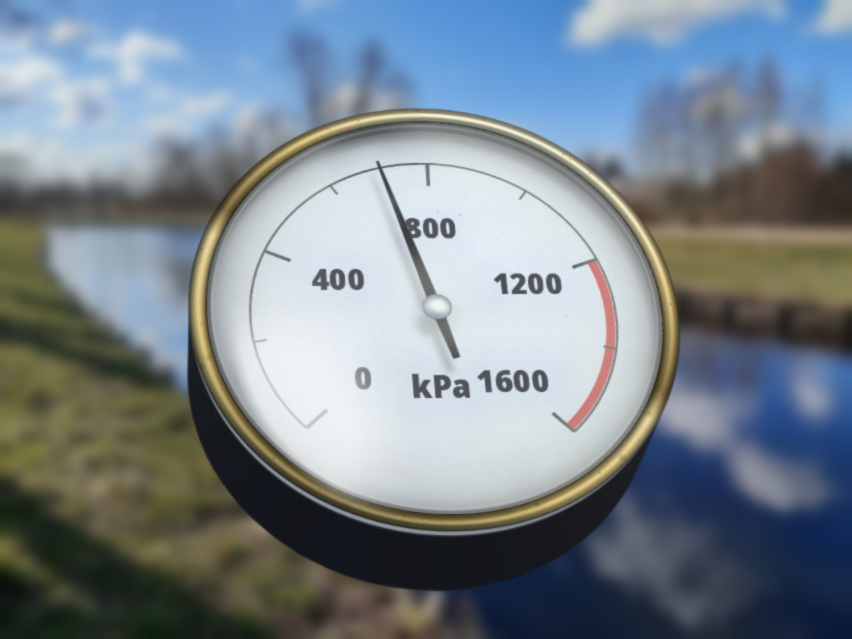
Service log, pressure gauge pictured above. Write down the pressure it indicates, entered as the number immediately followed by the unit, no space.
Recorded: 700kPa
